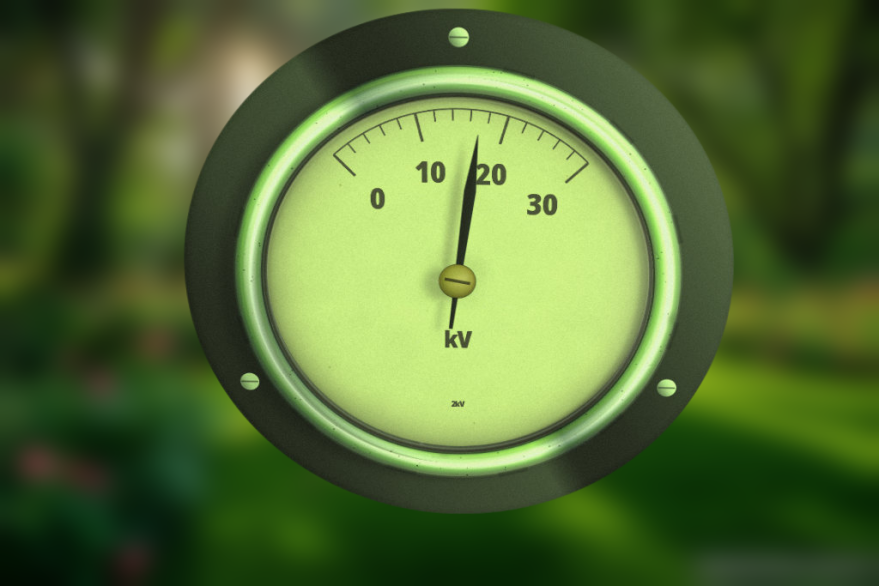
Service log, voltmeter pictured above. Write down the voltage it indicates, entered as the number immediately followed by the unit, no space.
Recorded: 17kV
